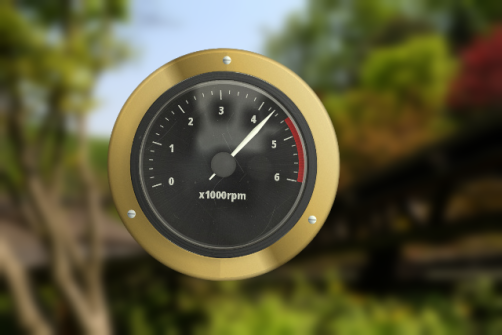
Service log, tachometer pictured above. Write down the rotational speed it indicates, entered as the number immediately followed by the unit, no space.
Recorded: 4300rpm
